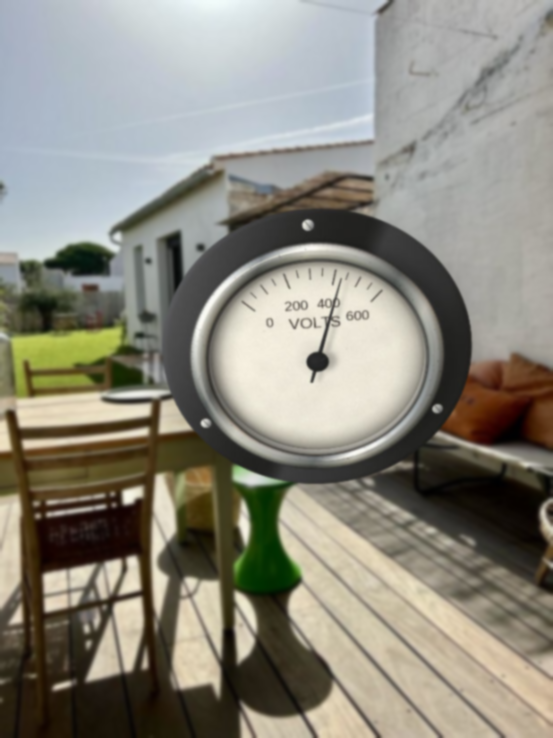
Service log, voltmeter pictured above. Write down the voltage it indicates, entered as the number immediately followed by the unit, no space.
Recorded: 425V
